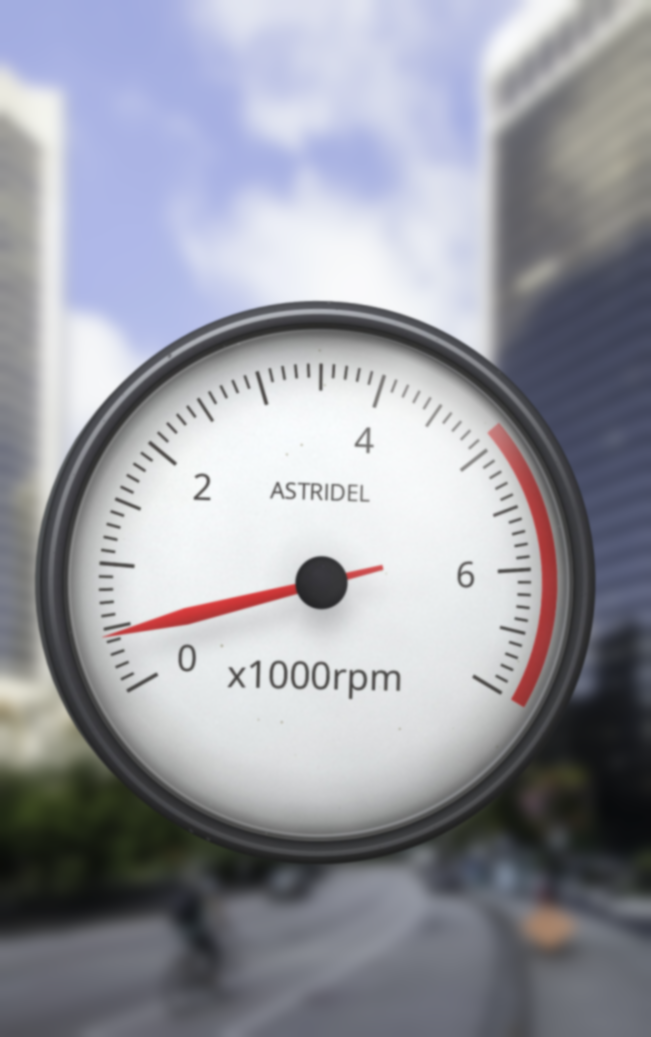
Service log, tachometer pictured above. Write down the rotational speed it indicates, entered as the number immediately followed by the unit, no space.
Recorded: 450rpm
